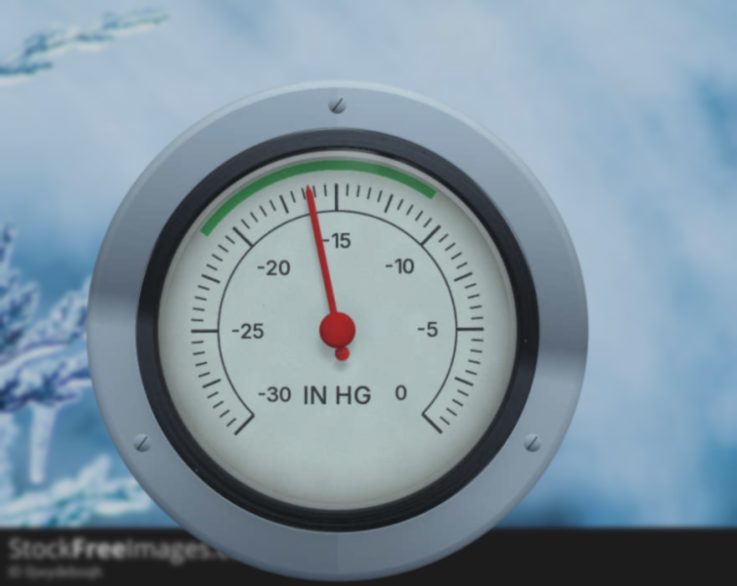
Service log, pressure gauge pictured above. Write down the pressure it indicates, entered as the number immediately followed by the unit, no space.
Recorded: -16.25inHg
